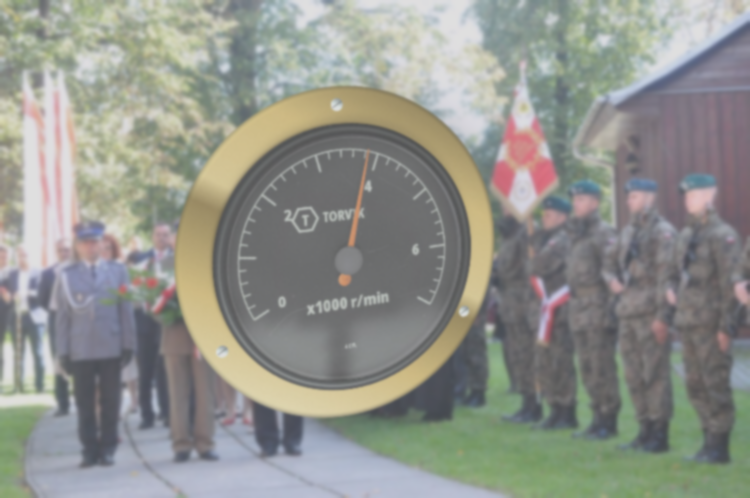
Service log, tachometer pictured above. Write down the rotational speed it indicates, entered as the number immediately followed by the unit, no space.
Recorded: 3800rpm
